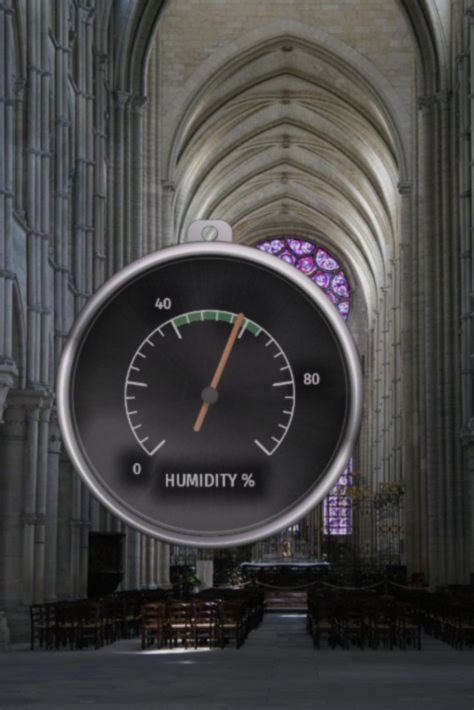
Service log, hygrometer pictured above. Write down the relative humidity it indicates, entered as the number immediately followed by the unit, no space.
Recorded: 58%
